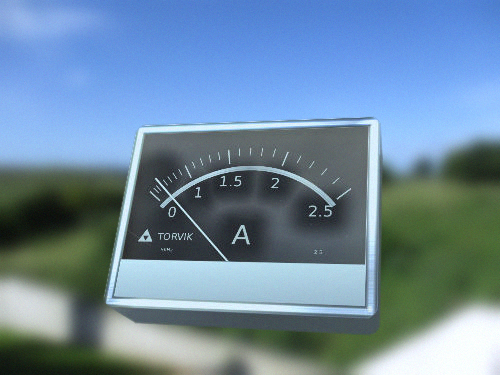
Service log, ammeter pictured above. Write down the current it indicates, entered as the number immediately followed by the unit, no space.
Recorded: 0.5A
